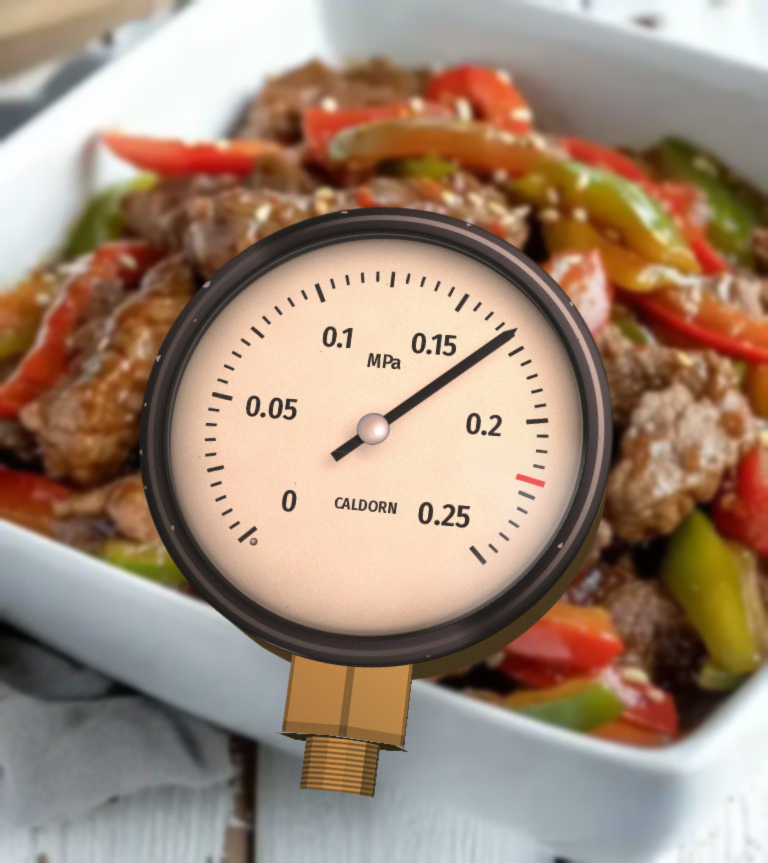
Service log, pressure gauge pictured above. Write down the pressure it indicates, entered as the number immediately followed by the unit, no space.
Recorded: 0.17MPa
